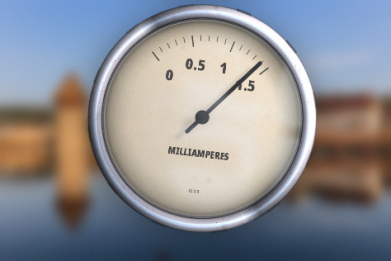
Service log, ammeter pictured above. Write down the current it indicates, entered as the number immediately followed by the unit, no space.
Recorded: 1.4mA
